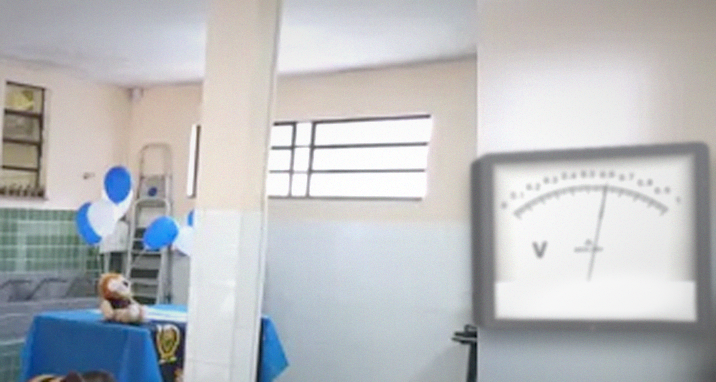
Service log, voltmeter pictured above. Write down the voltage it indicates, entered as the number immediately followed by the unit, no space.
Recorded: 0.6V
